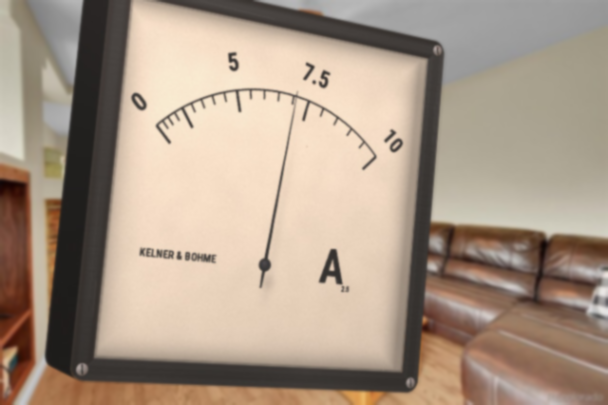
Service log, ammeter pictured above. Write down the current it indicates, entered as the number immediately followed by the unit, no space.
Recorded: 7A
